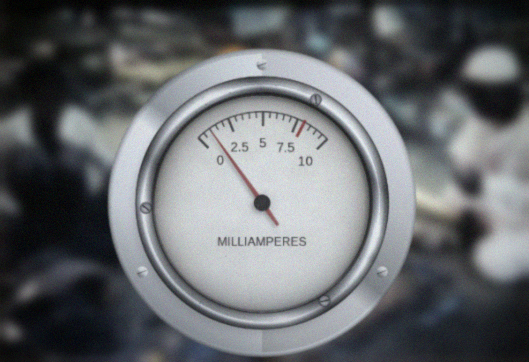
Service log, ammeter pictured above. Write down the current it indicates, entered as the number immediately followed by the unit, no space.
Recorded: 1mA
